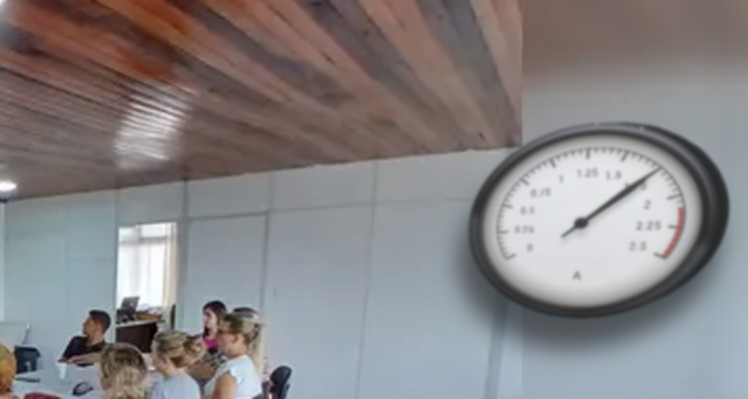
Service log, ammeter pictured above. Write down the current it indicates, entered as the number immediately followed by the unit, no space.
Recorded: 1.75A
